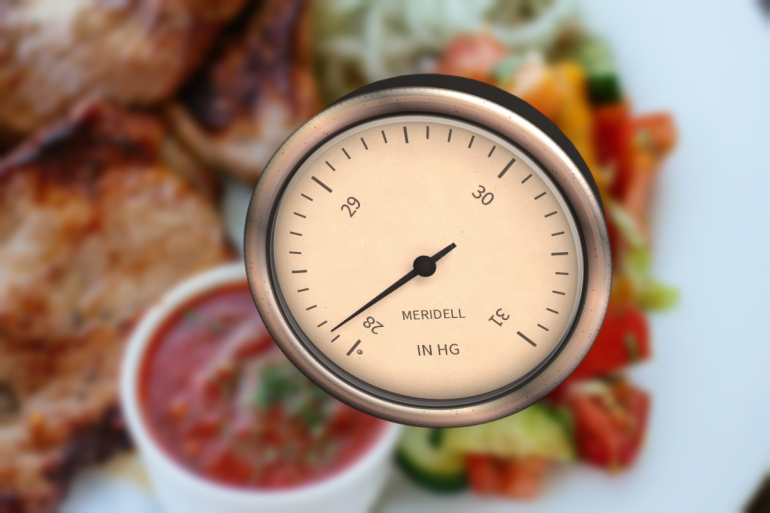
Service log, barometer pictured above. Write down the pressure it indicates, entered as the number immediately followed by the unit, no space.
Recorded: 28.15inHg
